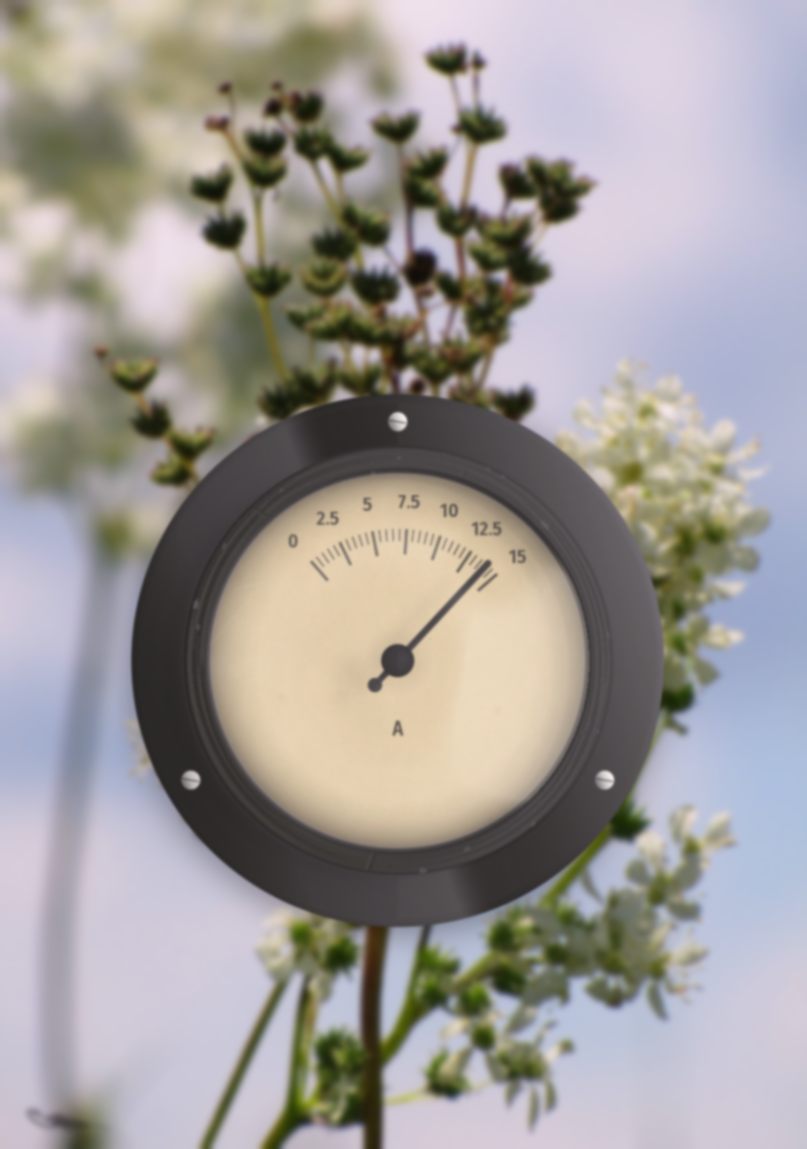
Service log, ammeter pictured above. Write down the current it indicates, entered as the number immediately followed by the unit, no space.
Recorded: 14A
